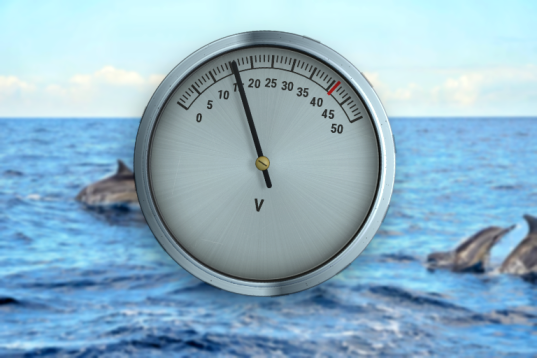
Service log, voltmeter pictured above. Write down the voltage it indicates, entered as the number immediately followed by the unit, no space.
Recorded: 16V
